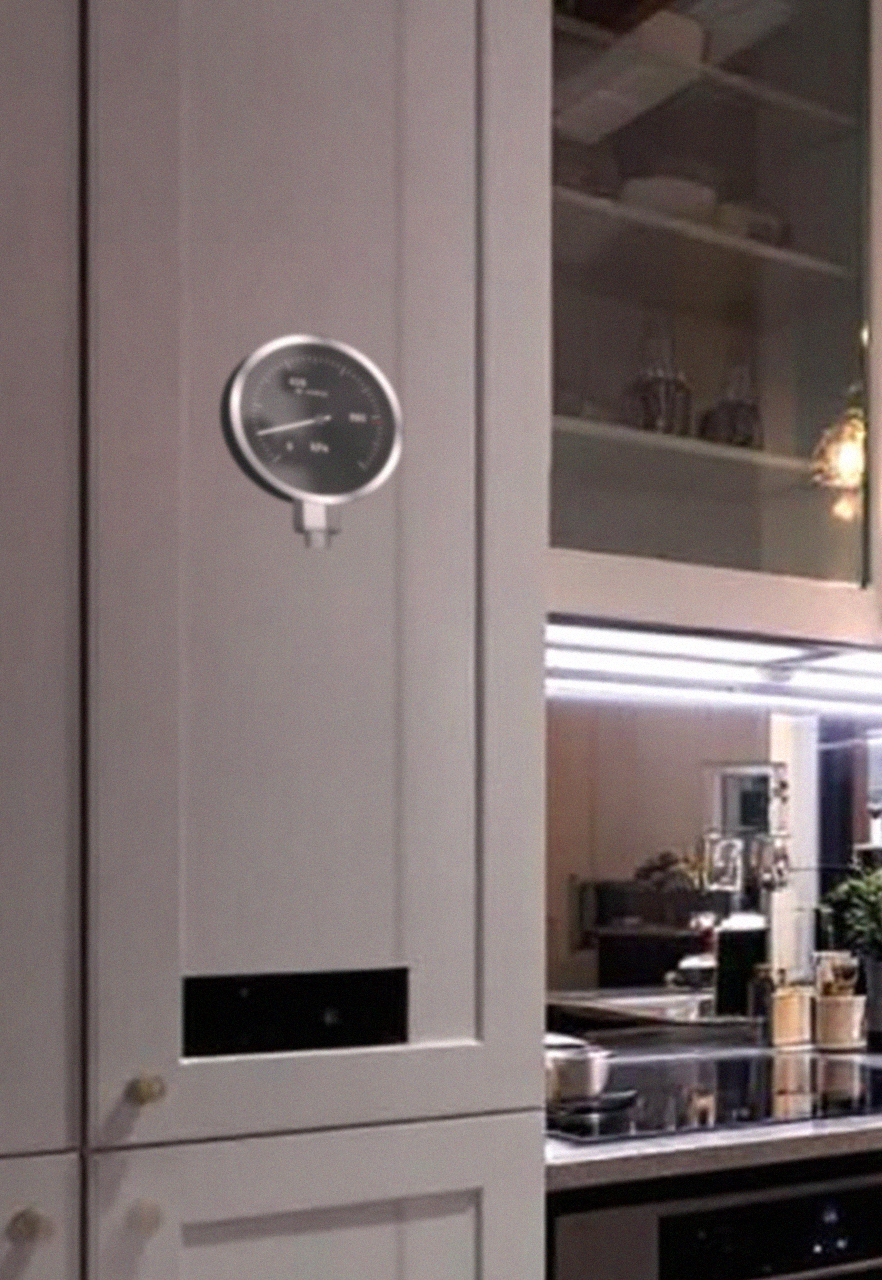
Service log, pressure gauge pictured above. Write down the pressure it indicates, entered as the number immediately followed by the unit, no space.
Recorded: 100kPa
